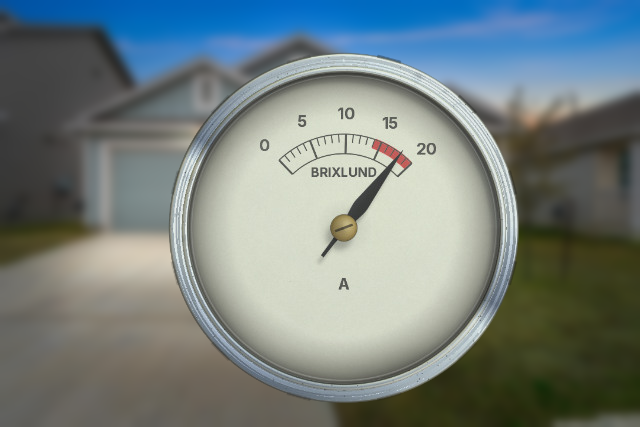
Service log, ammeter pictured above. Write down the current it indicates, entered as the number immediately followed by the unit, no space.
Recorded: 18A
